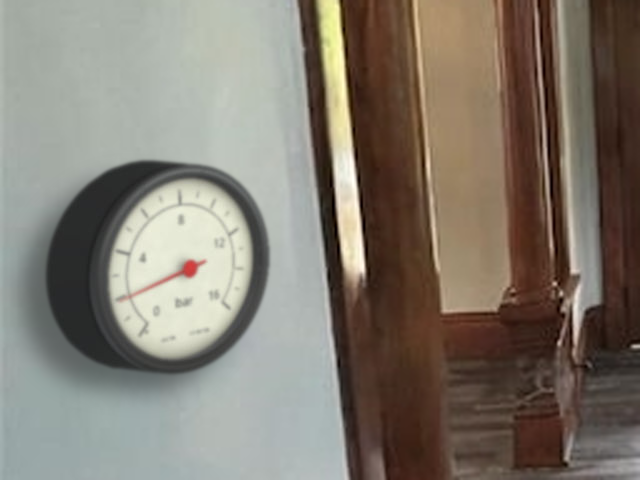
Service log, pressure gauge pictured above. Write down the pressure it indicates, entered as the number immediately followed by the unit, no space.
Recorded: 2bar
